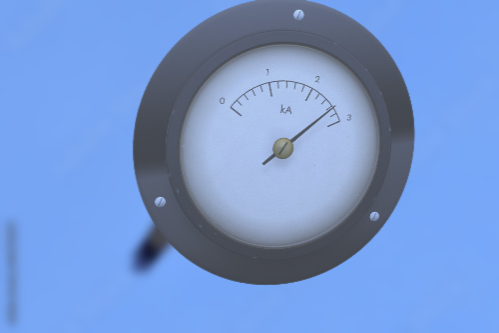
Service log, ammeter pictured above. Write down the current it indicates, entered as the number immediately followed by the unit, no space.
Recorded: 2.6kA
